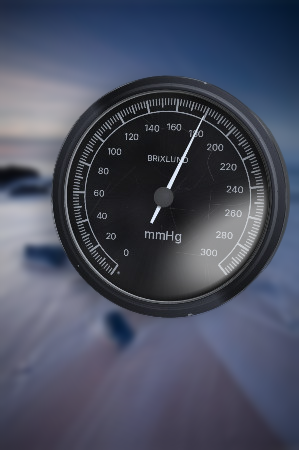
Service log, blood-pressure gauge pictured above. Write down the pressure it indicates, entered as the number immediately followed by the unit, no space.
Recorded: 180mmHg
